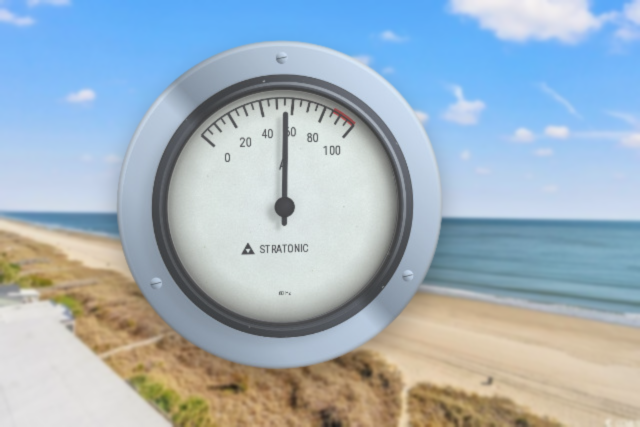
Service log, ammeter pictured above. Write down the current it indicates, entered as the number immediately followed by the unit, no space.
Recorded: 55A
